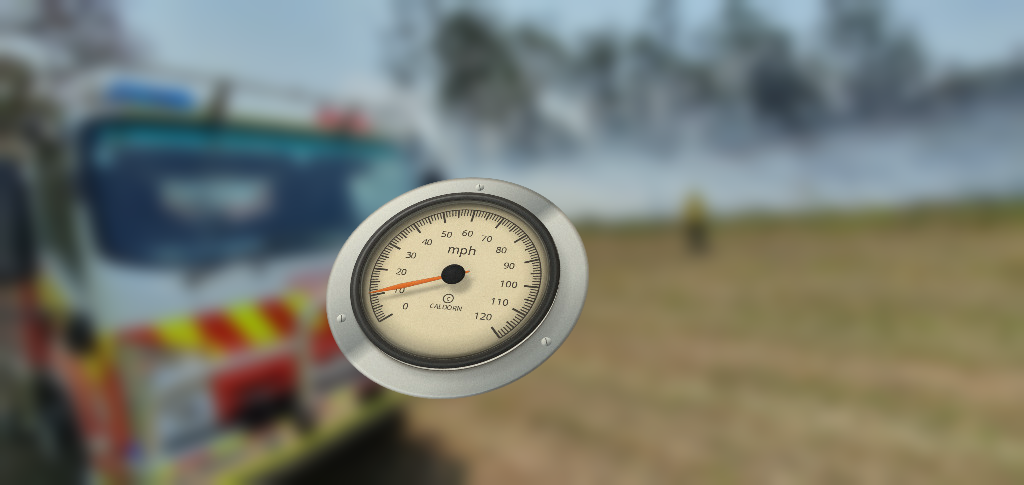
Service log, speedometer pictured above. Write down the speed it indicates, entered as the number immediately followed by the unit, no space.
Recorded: 10mph
